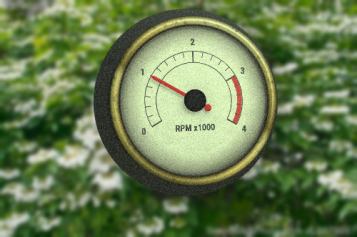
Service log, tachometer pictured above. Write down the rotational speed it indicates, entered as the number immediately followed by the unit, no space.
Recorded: 1000rpm
